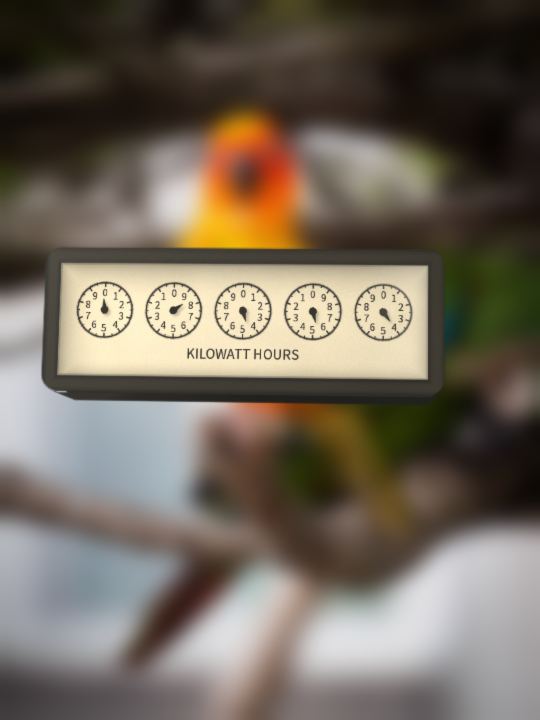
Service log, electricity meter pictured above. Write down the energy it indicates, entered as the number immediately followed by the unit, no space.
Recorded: 98454kWh
